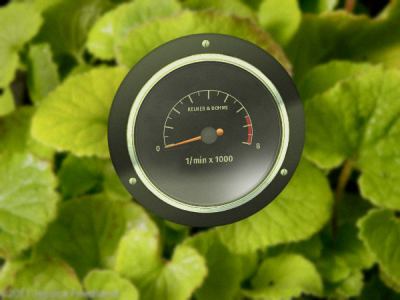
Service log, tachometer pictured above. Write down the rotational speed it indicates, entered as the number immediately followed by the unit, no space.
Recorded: 0rpm
